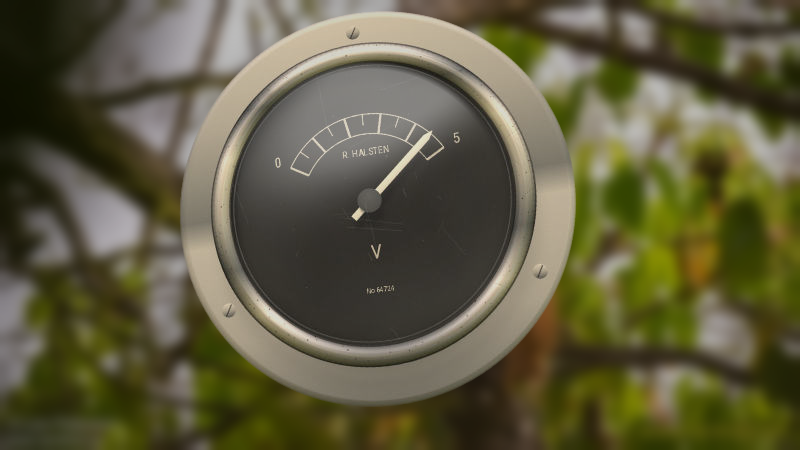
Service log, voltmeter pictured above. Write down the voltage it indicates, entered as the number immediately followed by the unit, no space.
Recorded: 4.5V
